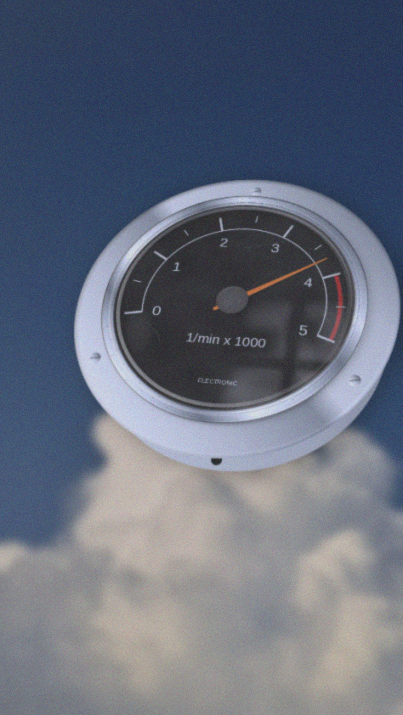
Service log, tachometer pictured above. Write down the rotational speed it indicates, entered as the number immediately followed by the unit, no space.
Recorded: 3750rpm
